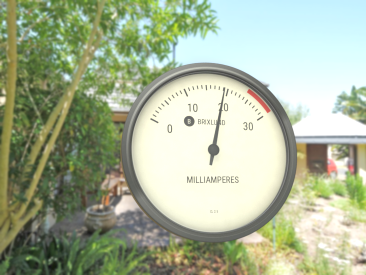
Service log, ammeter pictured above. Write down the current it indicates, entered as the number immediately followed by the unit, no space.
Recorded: 19mA
